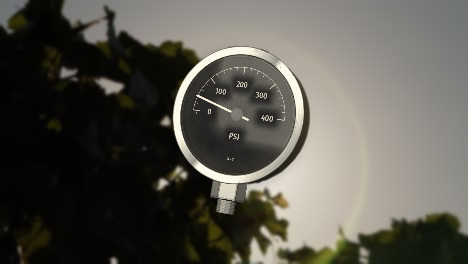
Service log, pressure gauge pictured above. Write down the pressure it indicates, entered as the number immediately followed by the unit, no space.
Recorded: 40psi
